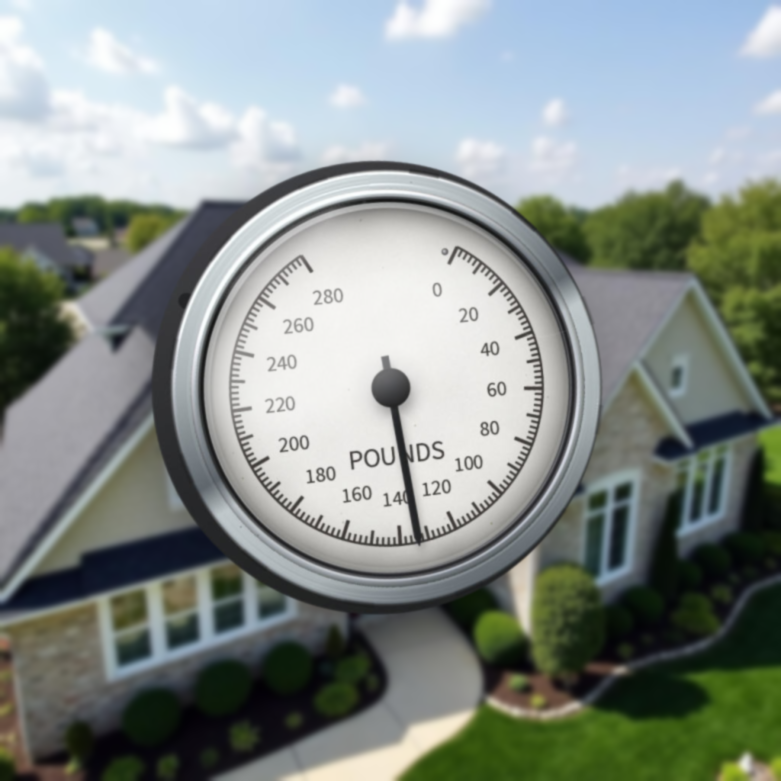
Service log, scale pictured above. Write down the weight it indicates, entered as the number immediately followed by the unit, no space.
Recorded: 134lb
